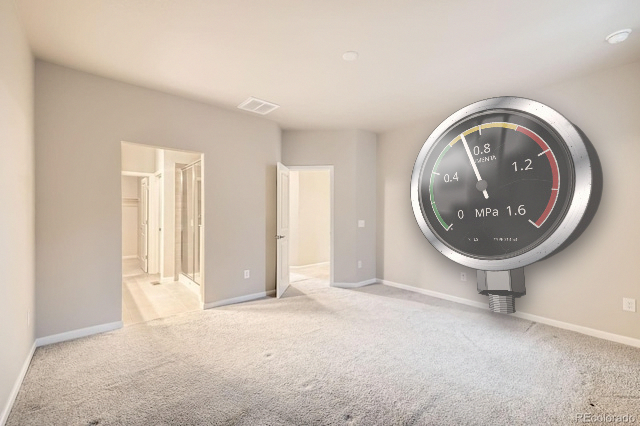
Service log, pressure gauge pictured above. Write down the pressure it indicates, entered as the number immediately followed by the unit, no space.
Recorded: 0.7MPa
